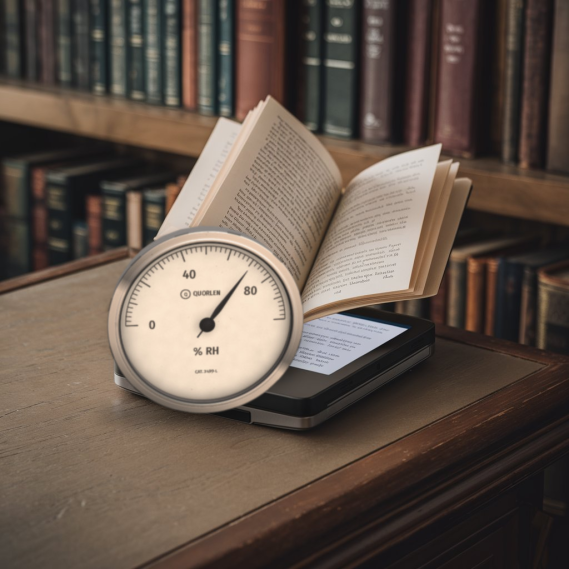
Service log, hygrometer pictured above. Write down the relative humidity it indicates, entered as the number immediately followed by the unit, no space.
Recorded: 70%
